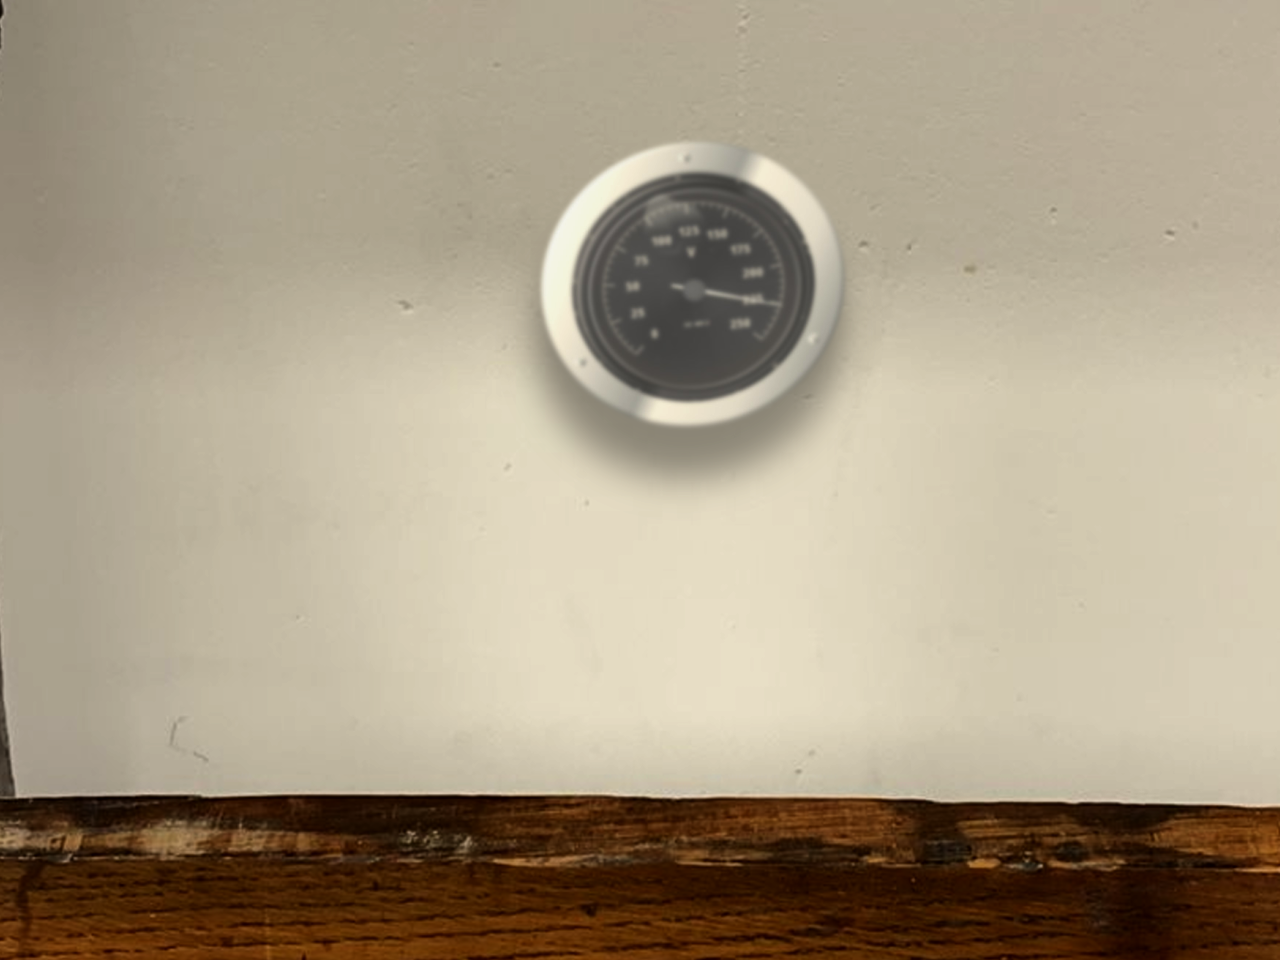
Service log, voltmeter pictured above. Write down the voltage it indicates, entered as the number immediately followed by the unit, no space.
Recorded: 225V
